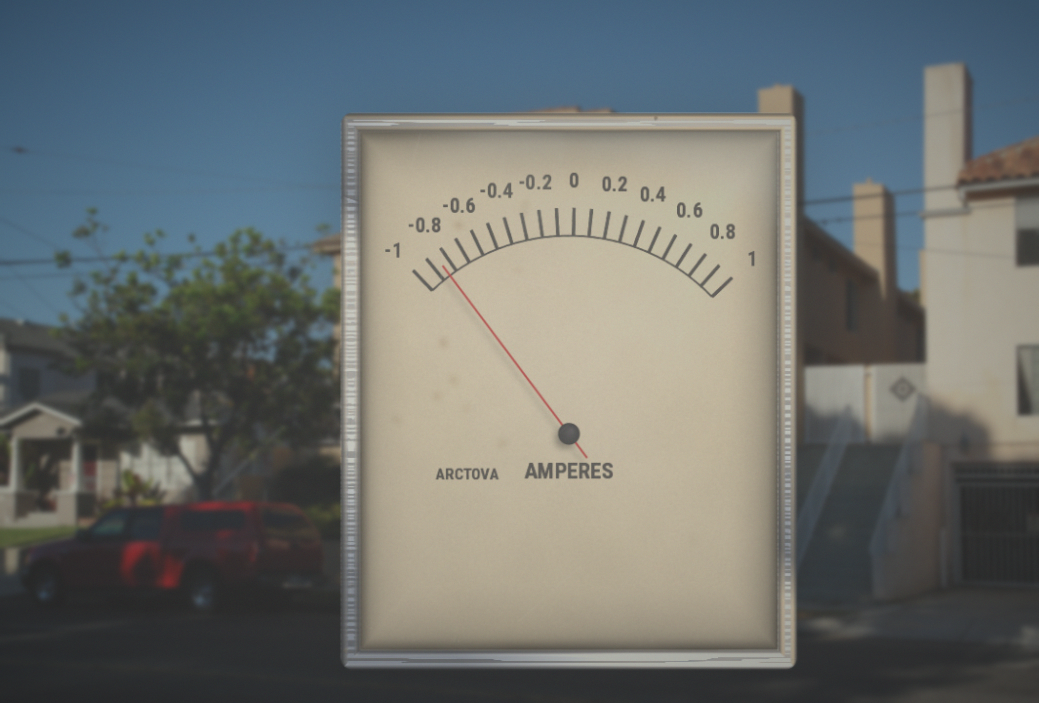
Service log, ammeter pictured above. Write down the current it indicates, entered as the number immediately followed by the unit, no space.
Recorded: -0.85A
